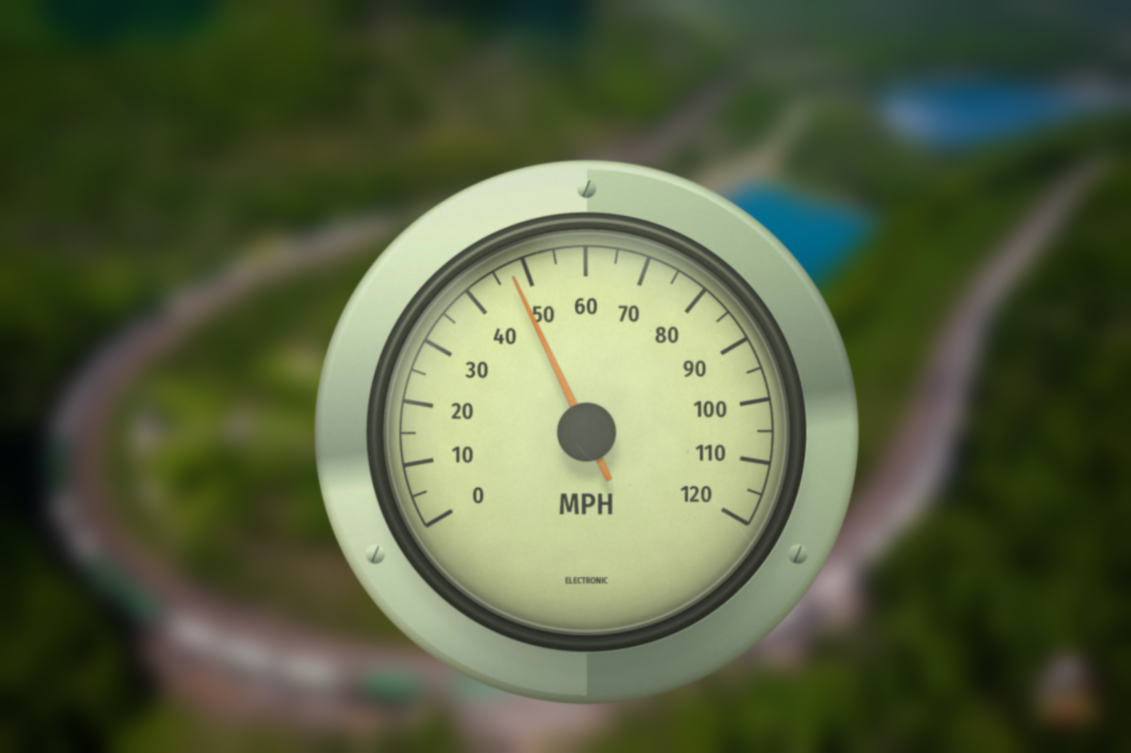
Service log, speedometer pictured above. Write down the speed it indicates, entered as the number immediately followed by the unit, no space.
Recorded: 47.5mph
